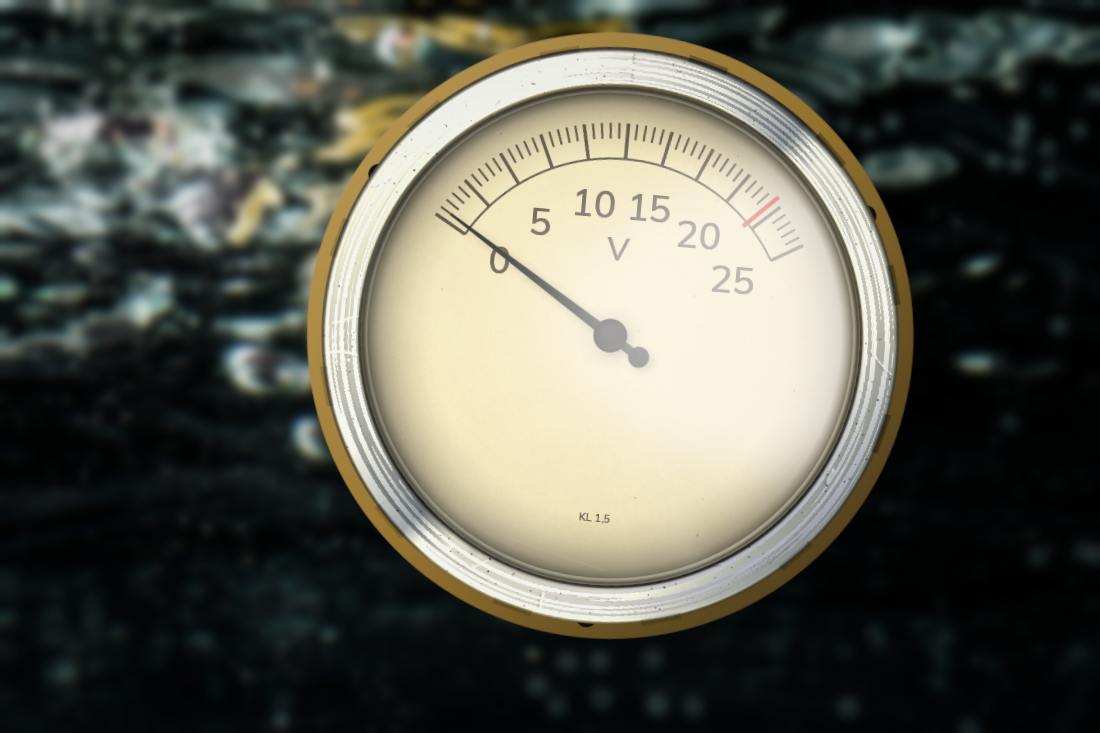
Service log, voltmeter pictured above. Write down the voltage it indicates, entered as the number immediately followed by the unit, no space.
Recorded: 0.5V
